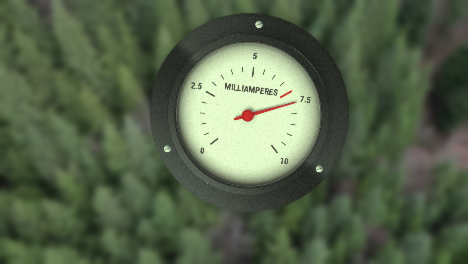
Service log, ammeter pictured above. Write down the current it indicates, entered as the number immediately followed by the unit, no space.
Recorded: 7.5mA
